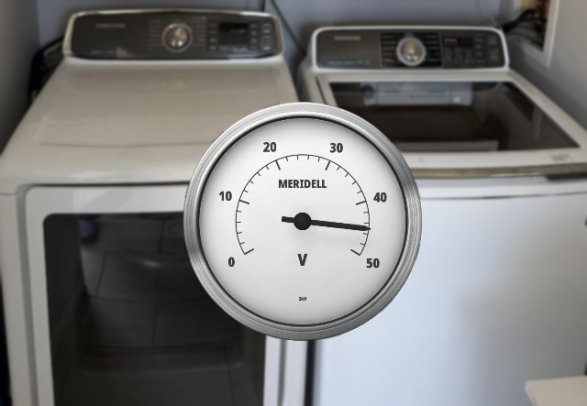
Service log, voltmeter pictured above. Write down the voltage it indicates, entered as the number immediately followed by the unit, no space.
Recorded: 45V
